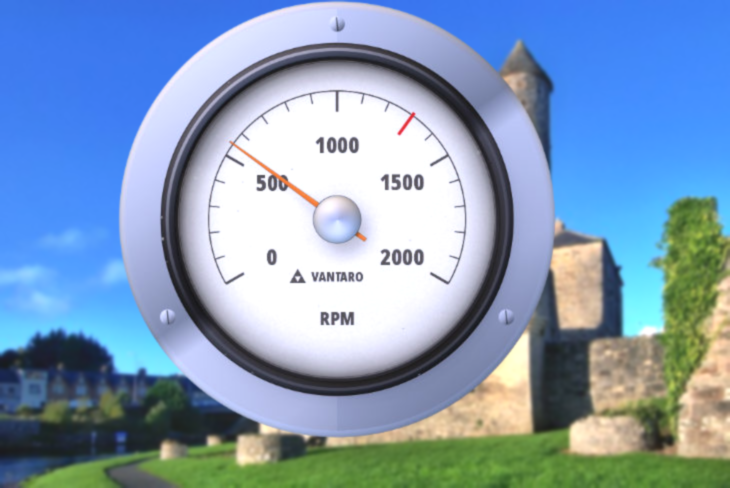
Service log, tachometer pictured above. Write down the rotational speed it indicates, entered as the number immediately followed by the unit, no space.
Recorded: 550rpm
